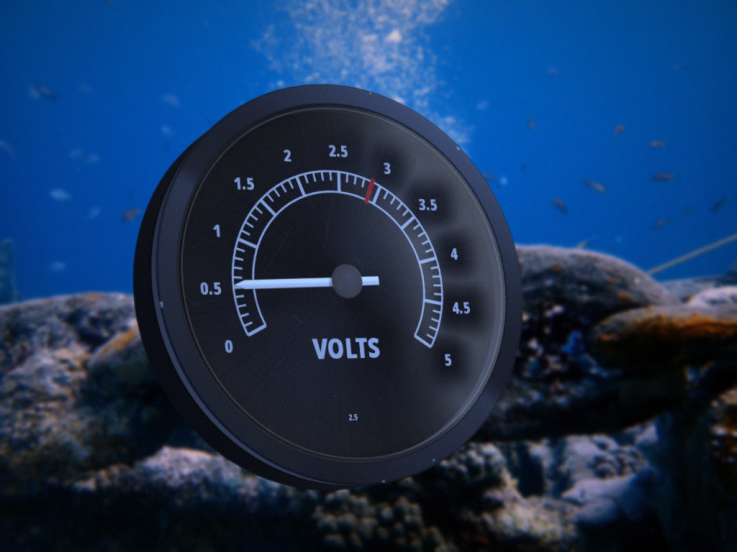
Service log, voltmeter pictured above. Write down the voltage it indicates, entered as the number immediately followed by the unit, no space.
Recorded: 0.5V
